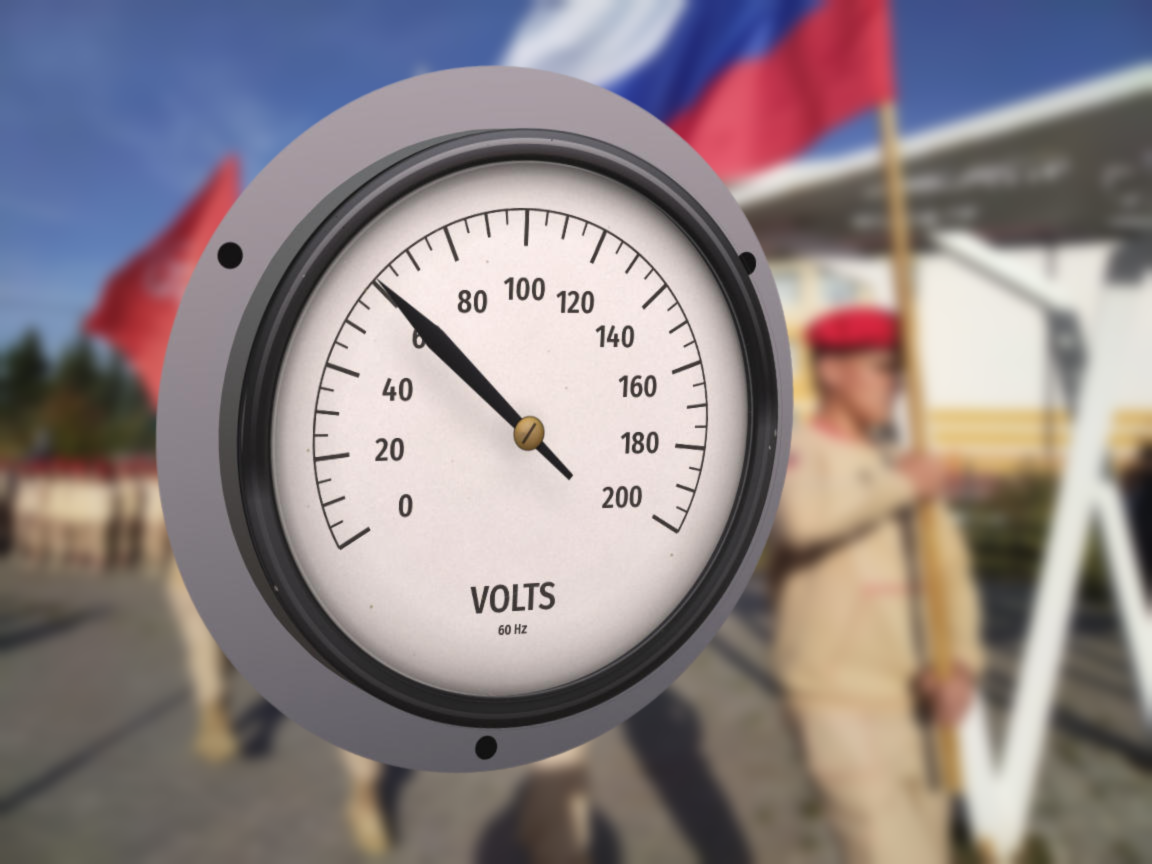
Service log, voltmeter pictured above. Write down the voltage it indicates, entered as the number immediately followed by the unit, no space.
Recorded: 60V
